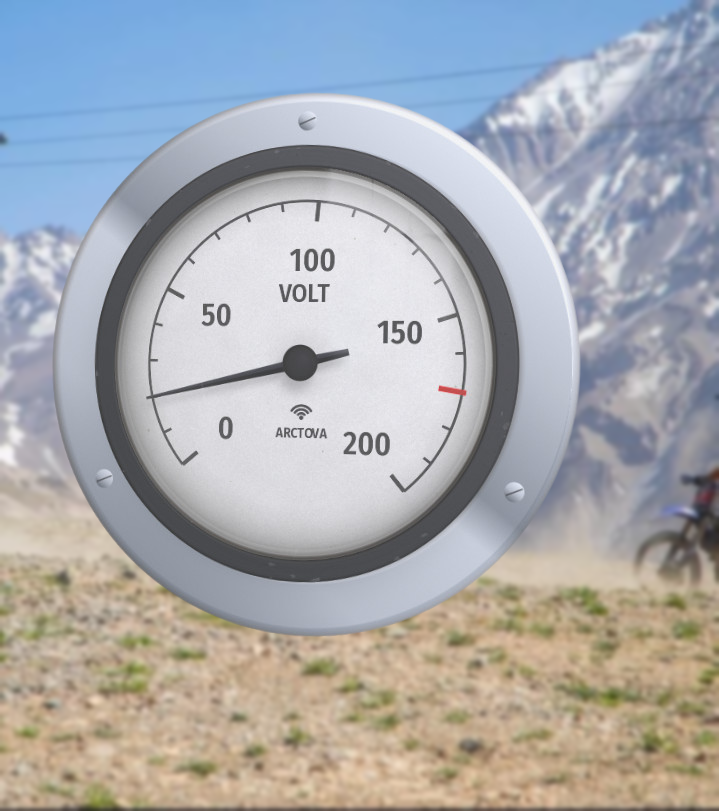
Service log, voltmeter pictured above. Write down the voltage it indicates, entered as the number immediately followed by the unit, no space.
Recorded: 20V
